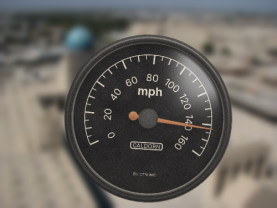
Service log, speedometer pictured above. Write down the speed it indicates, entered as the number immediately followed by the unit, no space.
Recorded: 142.5mph
